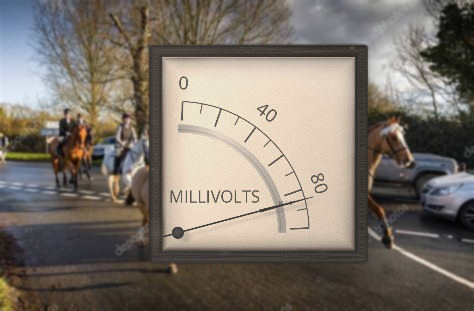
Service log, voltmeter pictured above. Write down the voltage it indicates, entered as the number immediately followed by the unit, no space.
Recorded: 85mV
